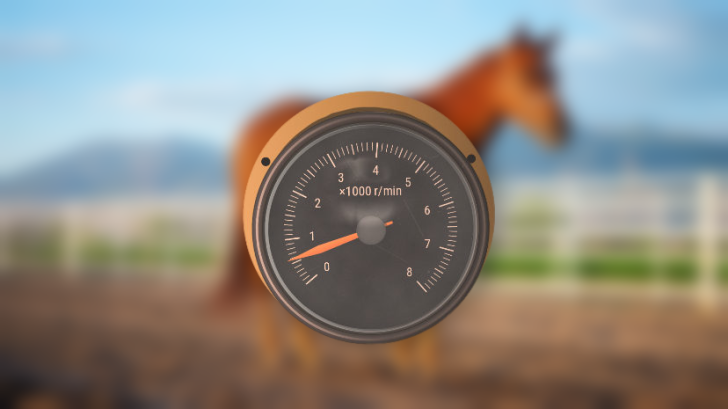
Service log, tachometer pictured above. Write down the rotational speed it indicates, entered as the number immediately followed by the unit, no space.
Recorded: 600rpm
